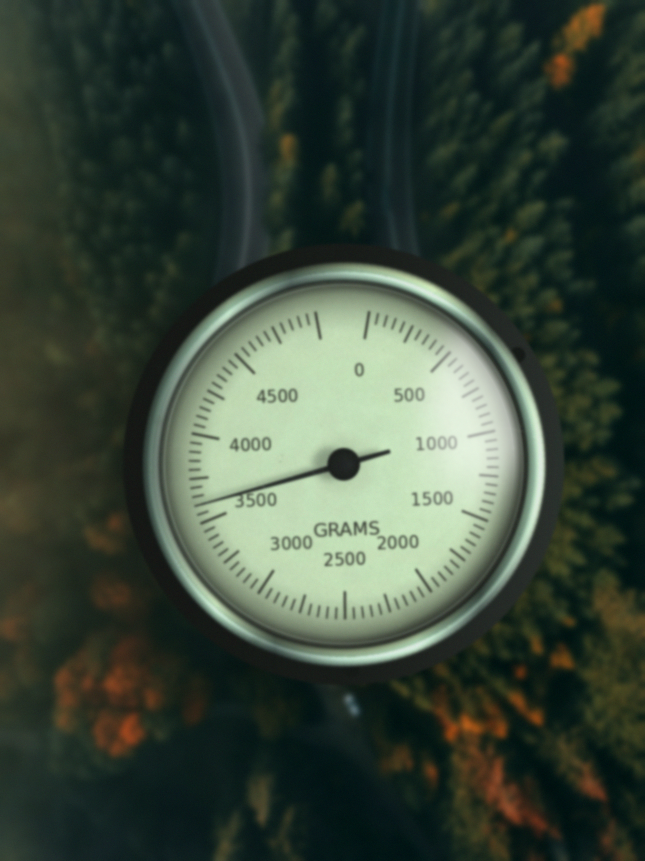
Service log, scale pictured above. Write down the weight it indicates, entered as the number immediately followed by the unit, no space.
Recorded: 3600g
